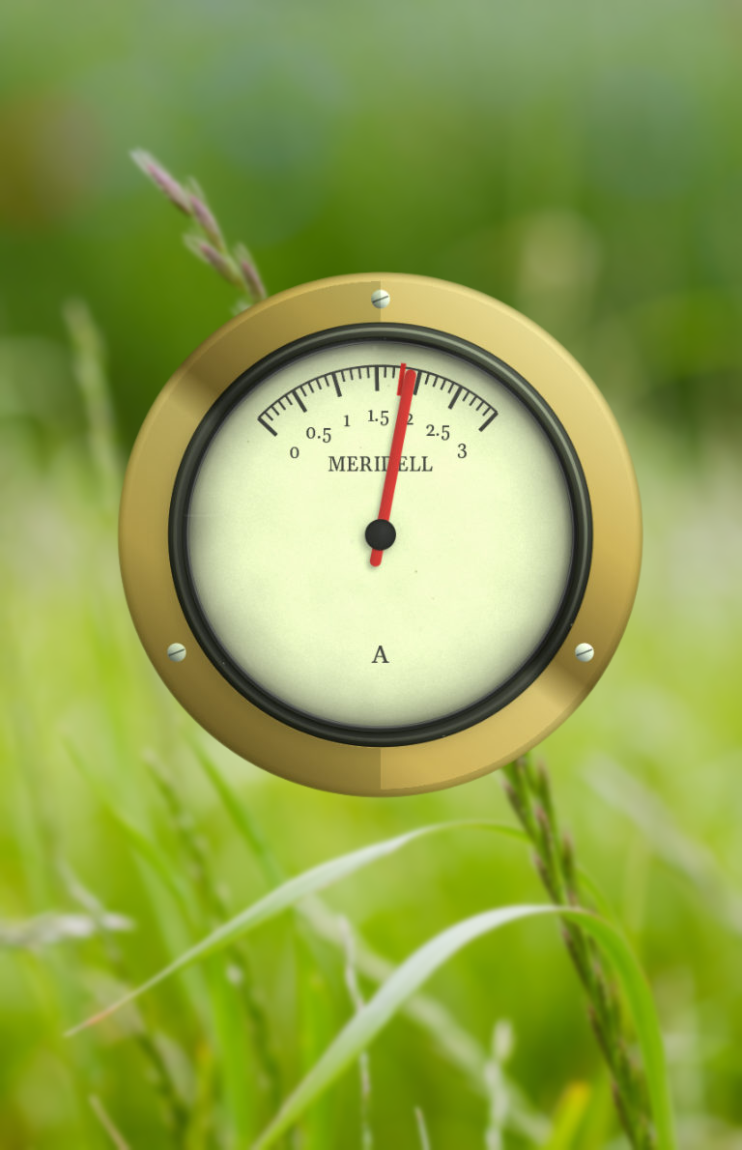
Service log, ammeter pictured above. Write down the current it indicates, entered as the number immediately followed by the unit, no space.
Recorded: 1.9A
